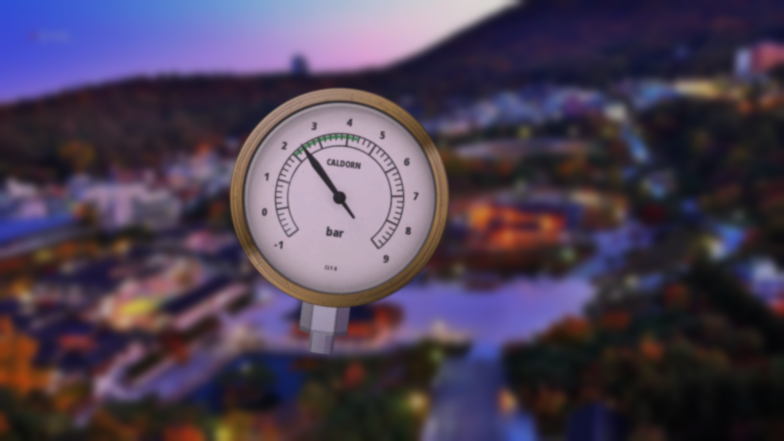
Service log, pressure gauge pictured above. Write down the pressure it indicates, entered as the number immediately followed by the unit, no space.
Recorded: 2.4bar
